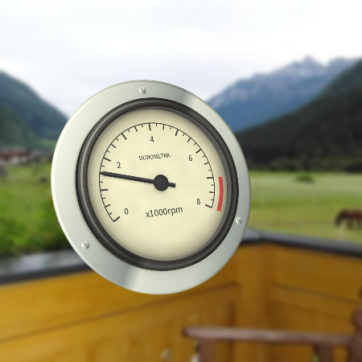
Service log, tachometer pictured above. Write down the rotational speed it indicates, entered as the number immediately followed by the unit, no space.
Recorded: 1500rpm
